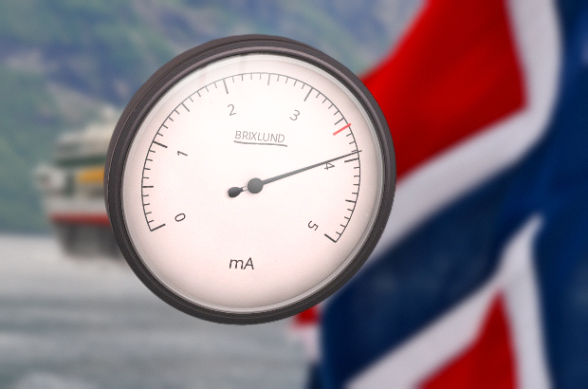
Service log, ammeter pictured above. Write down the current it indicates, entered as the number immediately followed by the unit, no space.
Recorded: 3.9mA
